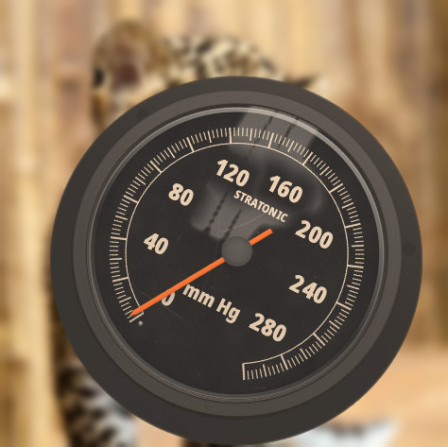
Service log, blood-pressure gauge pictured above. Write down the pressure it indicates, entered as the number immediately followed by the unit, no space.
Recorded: 2mmHg
